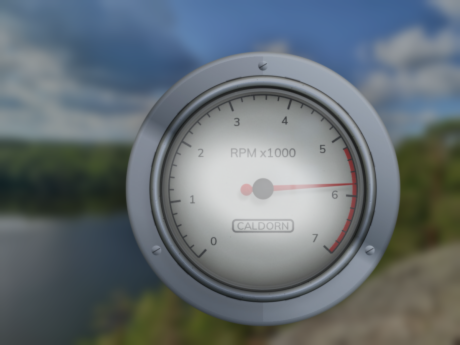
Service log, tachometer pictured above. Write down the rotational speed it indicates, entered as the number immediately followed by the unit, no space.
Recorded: 5800rpm
